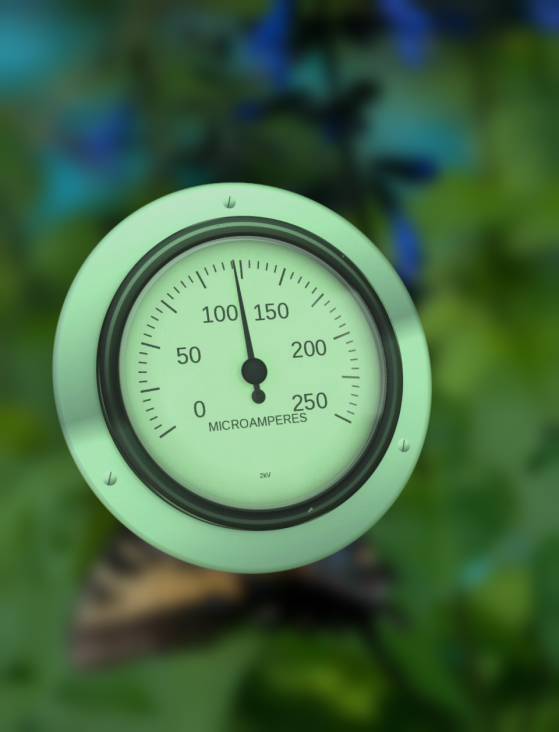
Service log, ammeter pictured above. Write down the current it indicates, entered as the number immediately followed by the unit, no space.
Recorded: 120µA
